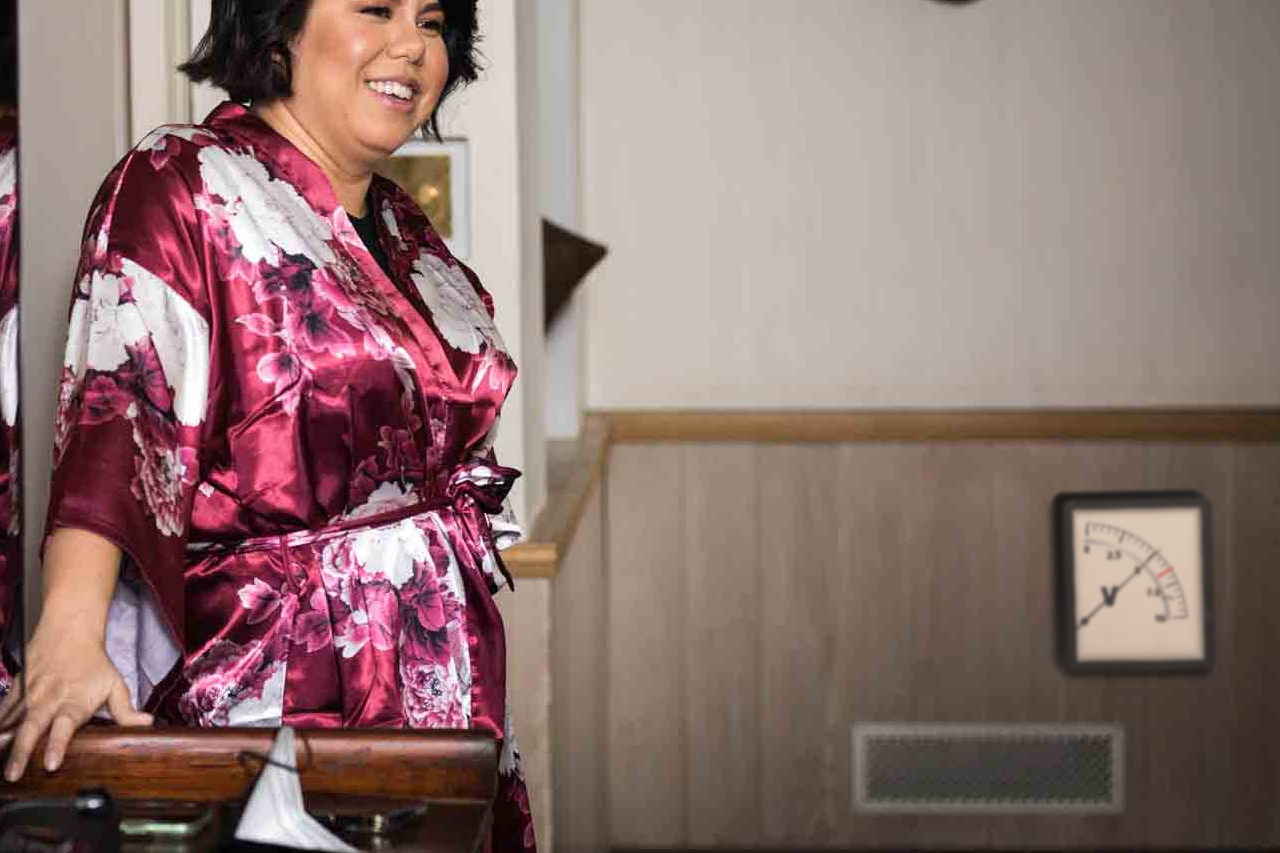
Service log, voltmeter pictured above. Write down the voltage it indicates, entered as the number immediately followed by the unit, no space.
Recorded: 5V
